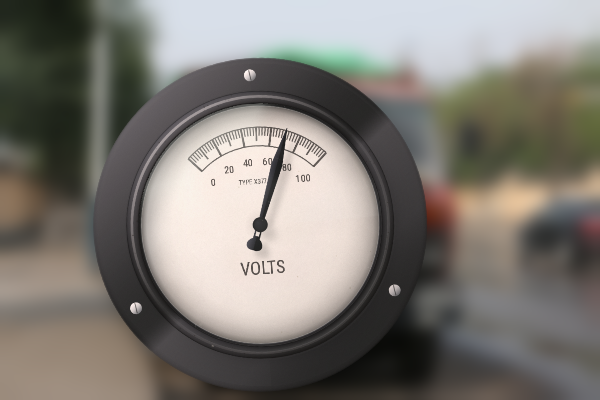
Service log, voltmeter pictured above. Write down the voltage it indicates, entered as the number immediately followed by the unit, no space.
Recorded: 70V
